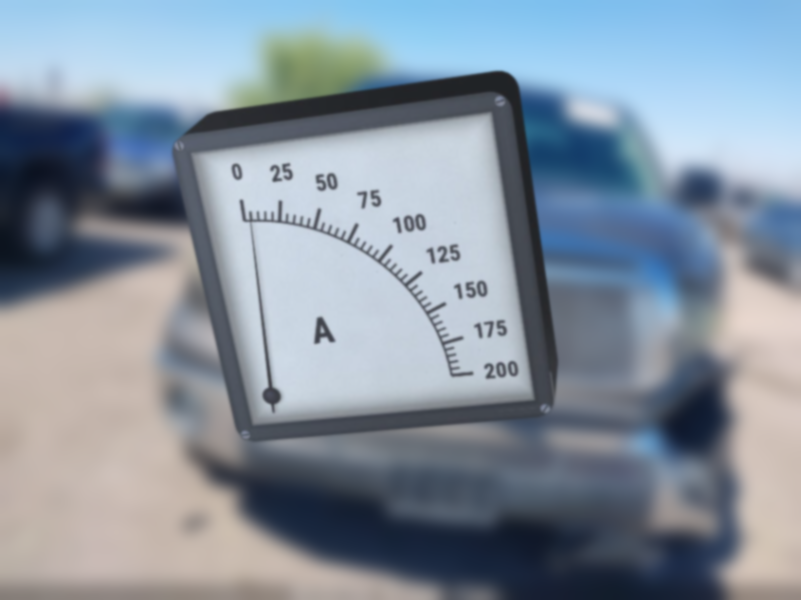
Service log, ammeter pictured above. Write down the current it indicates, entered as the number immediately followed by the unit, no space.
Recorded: 5A
